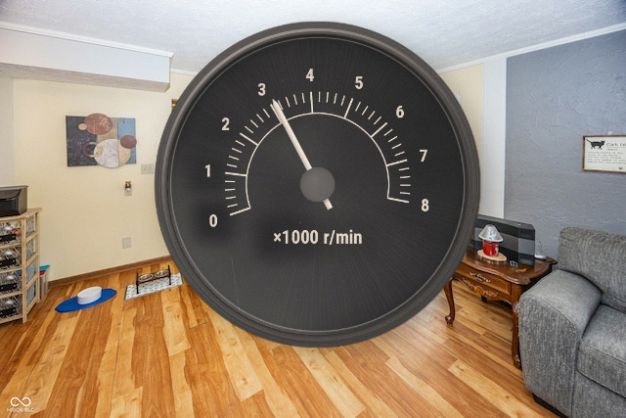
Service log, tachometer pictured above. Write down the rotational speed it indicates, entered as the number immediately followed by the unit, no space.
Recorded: 3100rpm
